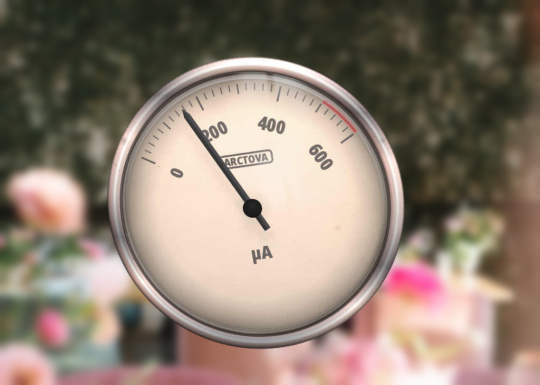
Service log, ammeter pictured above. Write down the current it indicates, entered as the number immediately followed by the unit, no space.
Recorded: 160µA
